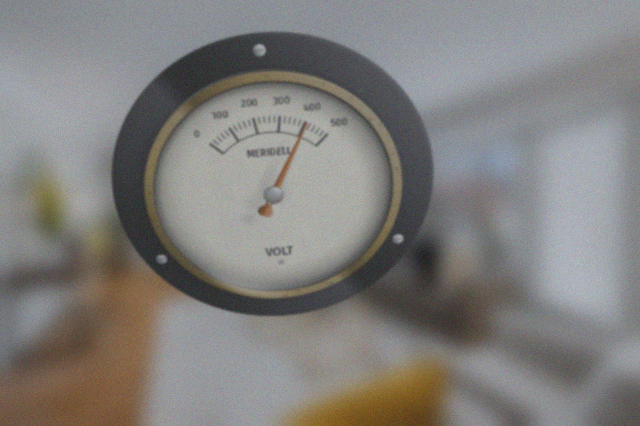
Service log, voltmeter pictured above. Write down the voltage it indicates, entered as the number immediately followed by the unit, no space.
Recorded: 400V
